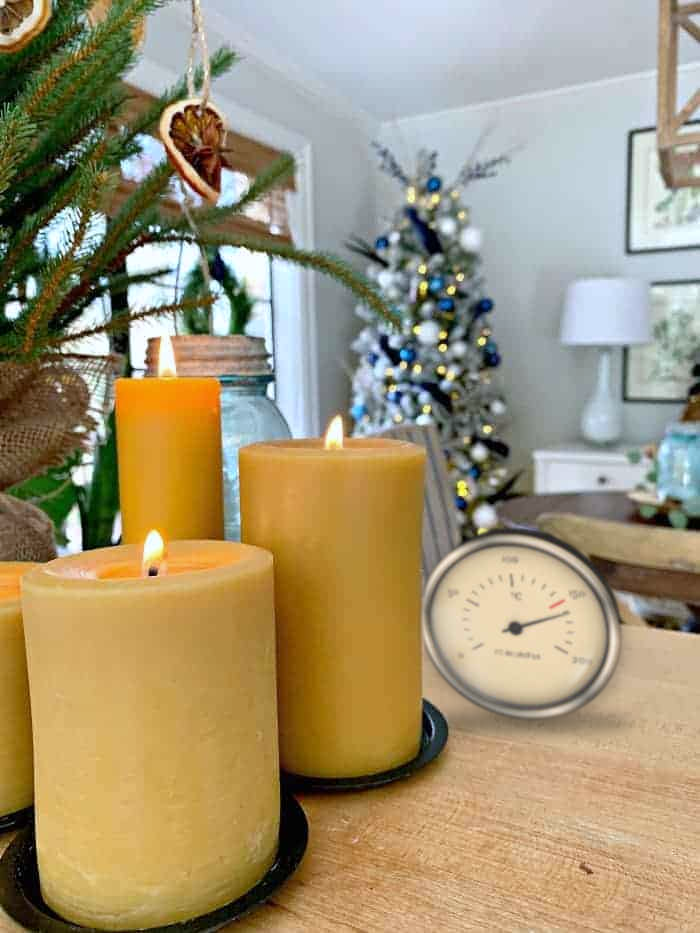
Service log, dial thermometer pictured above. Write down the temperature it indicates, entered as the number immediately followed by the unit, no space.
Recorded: 160°C
